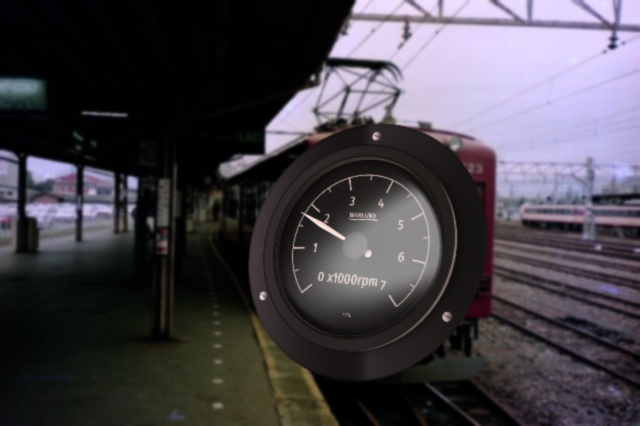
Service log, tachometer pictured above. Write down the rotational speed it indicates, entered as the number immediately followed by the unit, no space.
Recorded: 1750rpm
